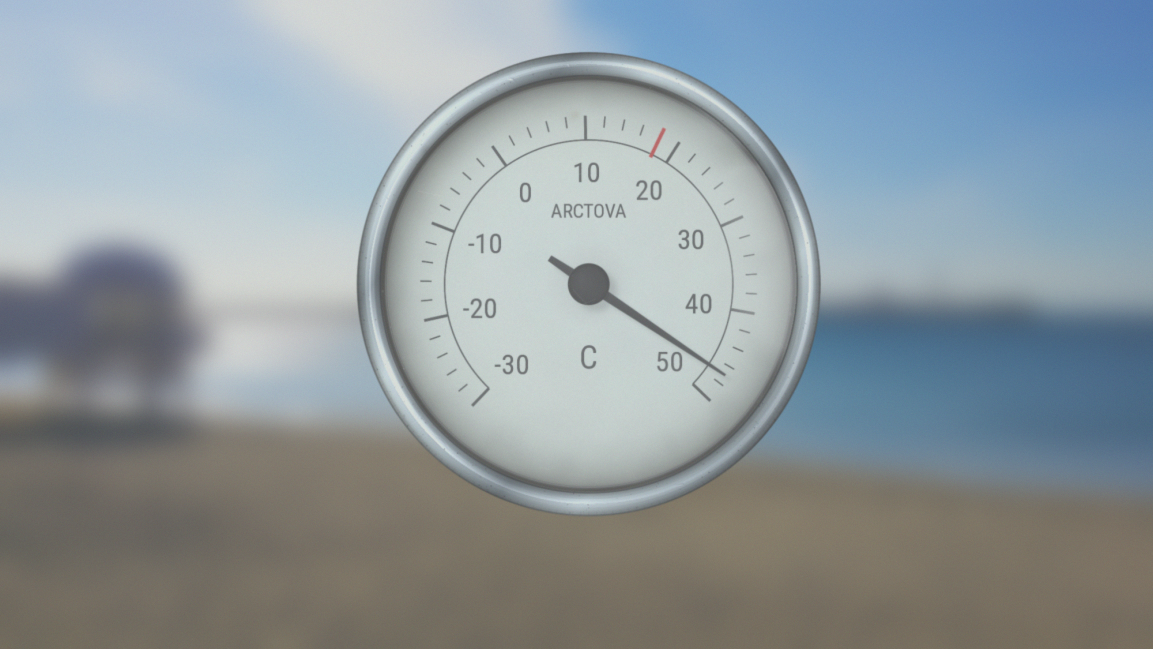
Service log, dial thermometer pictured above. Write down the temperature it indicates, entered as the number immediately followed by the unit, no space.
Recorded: 47°C
